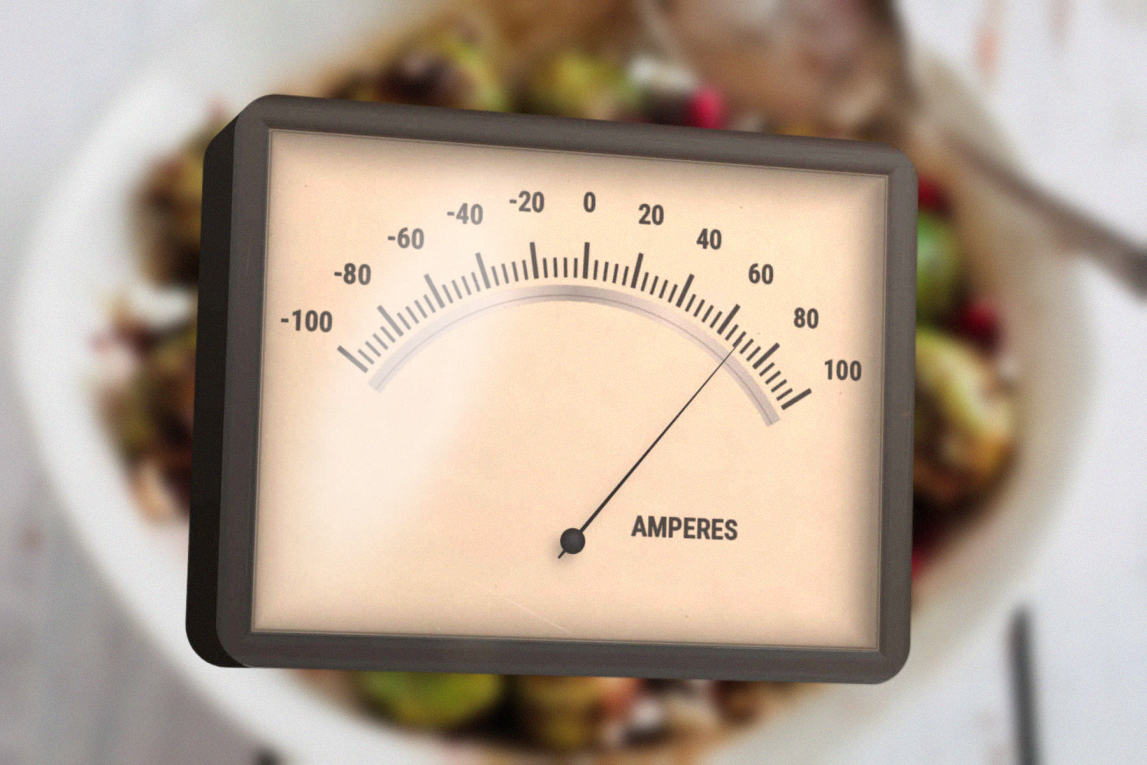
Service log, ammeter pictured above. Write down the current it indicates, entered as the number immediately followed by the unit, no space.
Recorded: 68A
